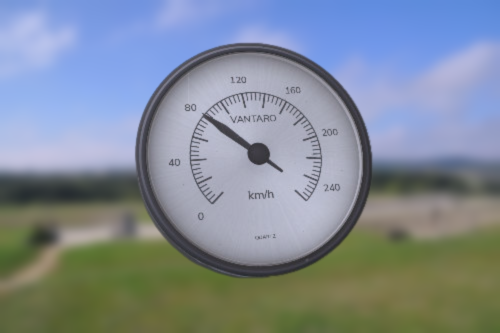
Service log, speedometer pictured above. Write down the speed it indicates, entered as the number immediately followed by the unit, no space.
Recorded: 80km/h
